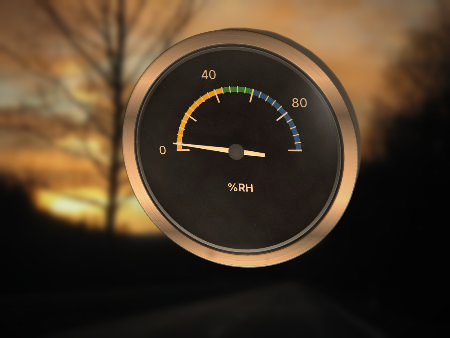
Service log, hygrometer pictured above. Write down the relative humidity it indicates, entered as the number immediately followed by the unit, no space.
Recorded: 4%
